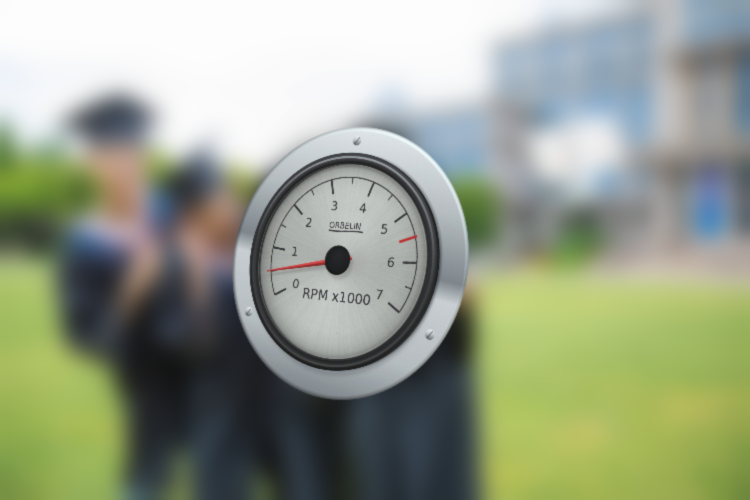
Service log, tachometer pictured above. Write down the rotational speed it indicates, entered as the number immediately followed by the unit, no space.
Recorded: 500rpm
